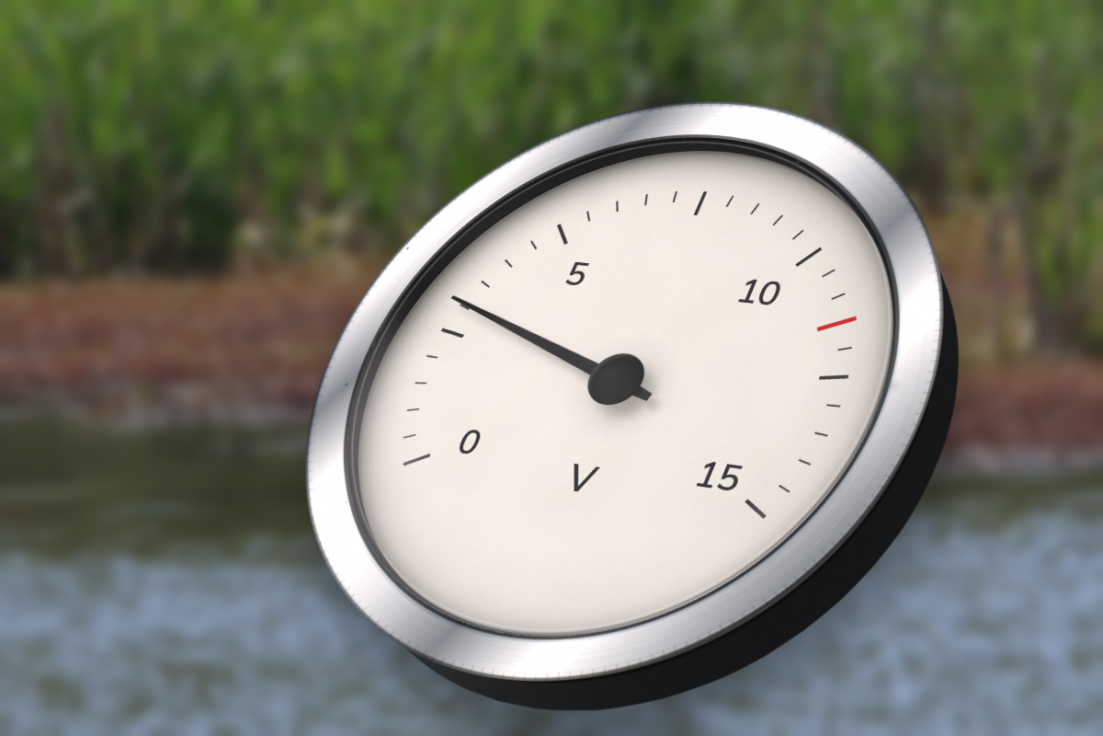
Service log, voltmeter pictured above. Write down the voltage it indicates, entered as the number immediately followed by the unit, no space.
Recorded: 3V
